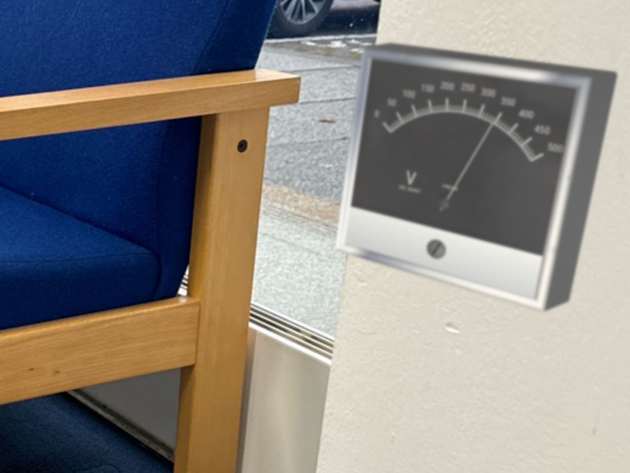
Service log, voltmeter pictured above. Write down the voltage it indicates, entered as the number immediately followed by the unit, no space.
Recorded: 350V
